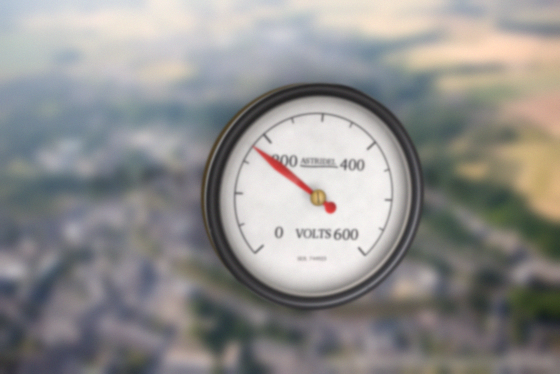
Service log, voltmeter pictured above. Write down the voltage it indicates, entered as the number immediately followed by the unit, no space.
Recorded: 175V
